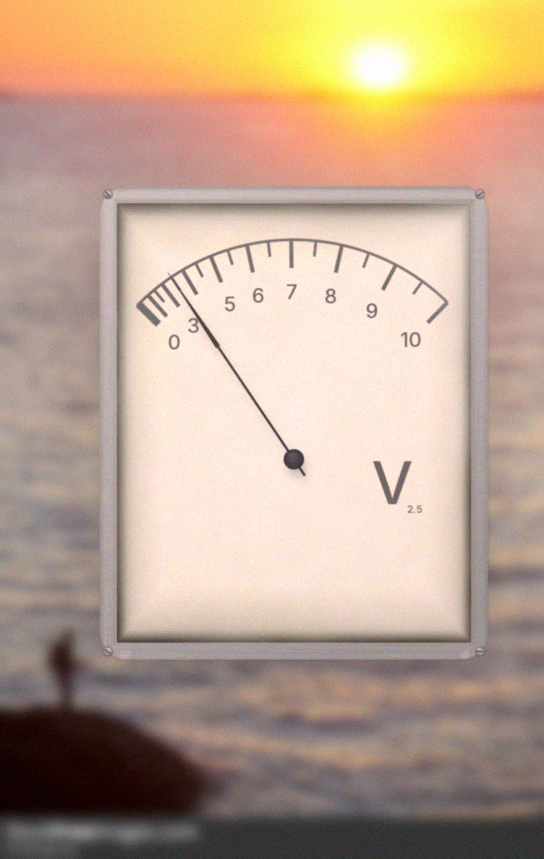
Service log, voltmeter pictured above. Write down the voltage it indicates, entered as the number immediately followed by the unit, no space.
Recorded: 3.5V
